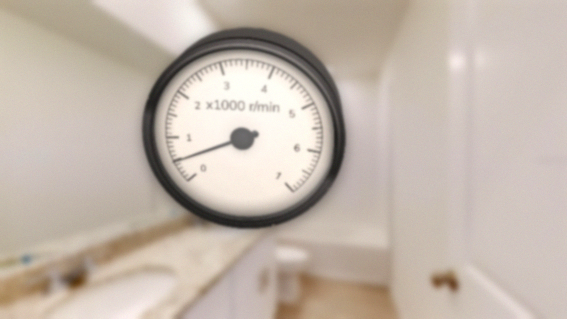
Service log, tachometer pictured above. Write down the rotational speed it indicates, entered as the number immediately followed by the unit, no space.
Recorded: 500rpm
